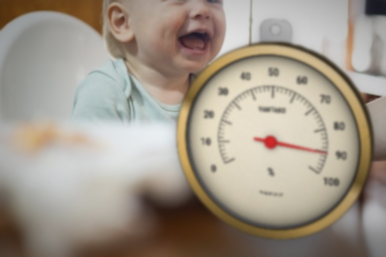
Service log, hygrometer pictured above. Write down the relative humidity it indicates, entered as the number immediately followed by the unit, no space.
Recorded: 90%
